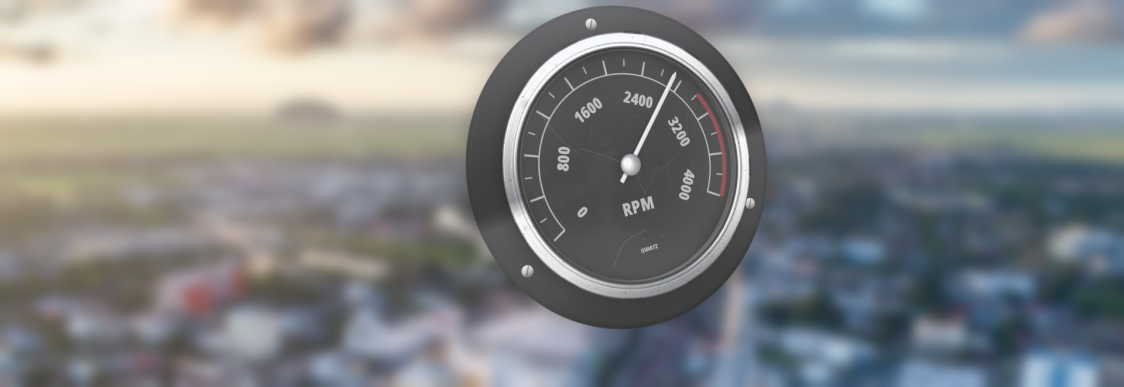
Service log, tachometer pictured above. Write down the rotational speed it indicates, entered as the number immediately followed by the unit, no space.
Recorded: 2700rpm
